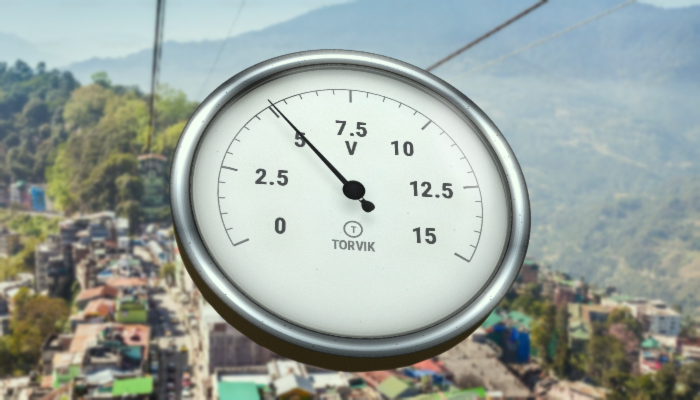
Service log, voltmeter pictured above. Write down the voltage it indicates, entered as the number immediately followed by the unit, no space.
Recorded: 5V
